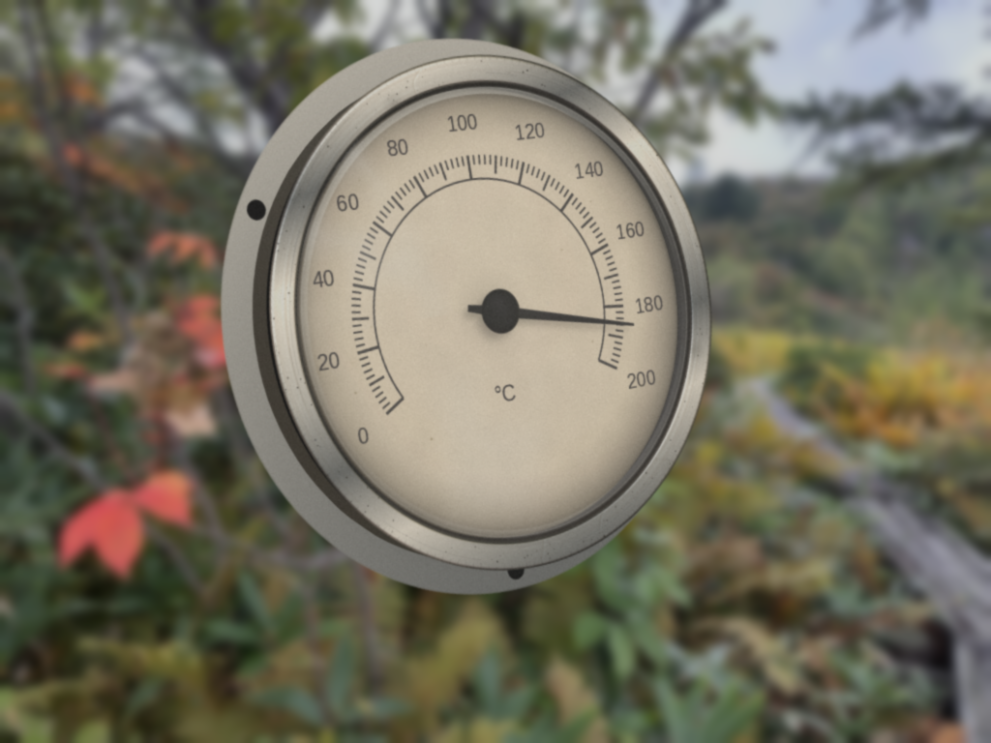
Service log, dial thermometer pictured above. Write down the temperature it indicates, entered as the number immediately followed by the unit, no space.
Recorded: 186°C
